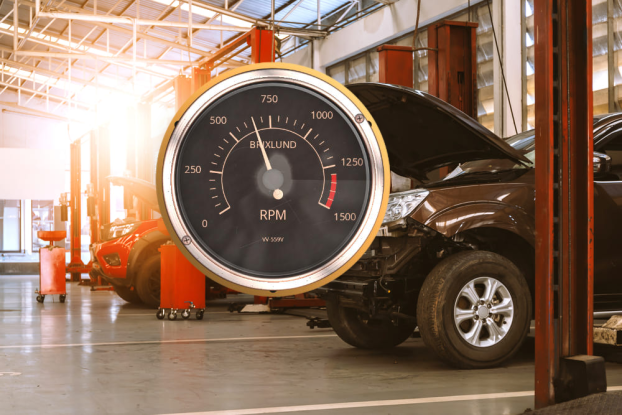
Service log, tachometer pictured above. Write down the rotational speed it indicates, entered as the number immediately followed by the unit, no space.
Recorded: 650rpm
